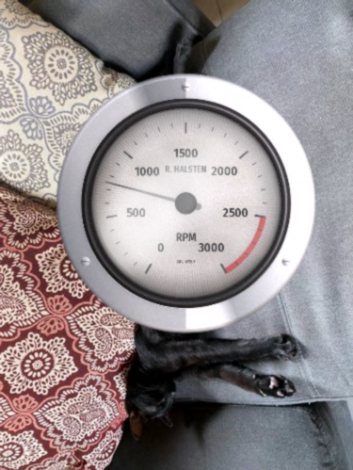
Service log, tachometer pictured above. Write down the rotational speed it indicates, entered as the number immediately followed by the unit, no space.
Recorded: 750rpm
